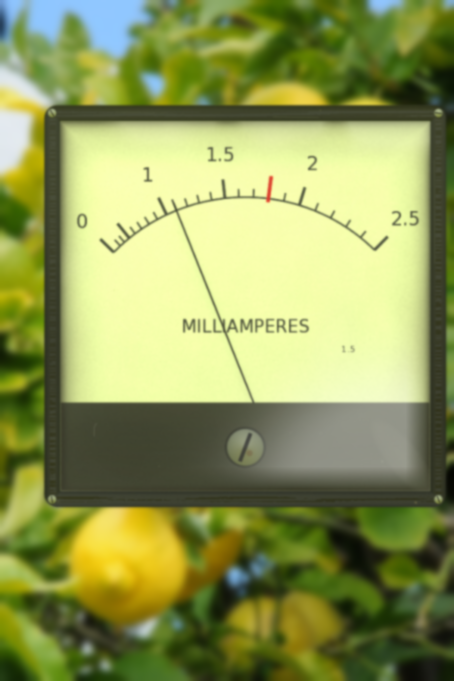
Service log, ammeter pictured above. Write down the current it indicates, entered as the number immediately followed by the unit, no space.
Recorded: 1.1mA
